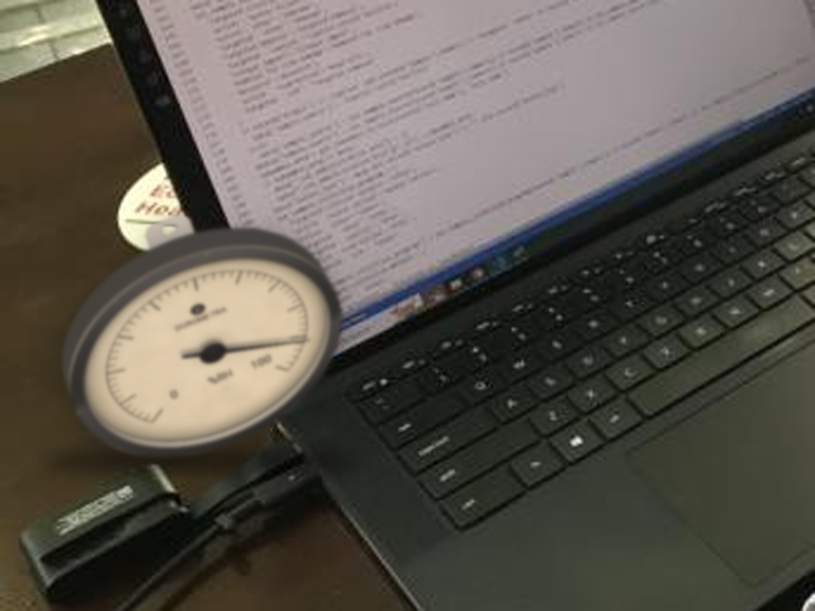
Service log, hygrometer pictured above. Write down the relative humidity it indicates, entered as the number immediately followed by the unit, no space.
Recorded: 90%
